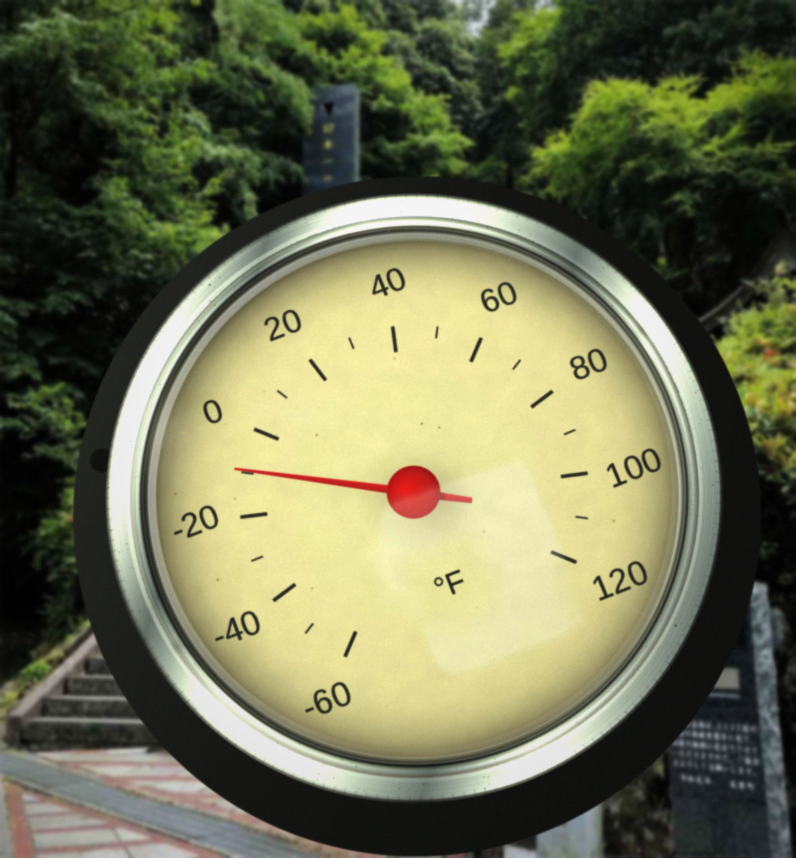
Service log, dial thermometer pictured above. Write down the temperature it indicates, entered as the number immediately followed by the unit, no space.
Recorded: -10°F
